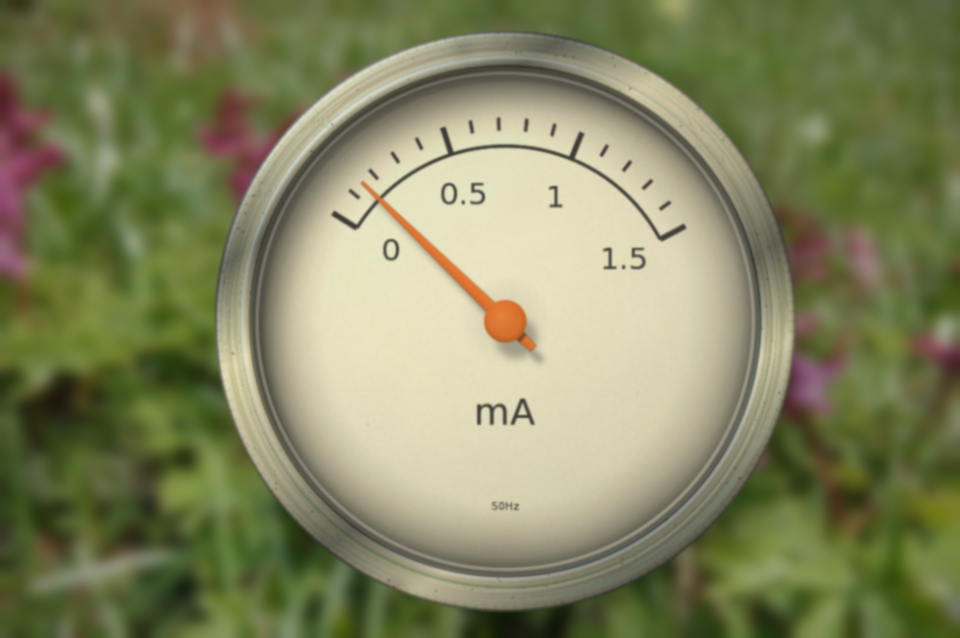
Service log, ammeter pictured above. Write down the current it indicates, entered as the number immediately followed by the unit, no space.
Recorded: 0.15mA
